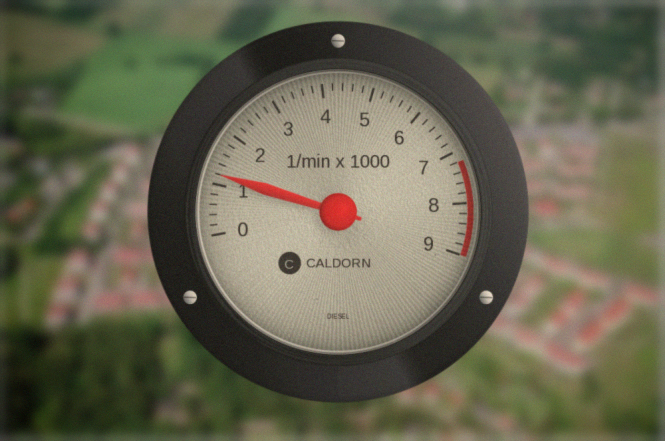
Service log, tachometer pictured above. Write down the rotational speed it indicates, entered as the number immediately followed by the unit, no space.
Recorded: 1200rpm
